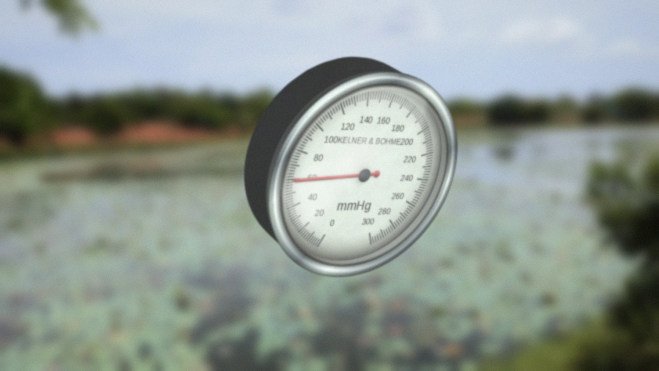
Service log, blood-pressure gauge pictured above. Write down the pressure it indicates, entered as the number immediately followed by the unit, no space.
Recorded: 60mmHg
